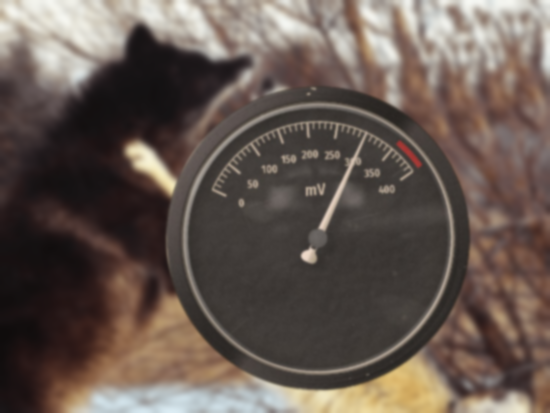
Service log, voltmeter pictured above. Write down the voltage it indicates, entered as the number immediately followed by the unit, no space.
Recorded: 300mV
